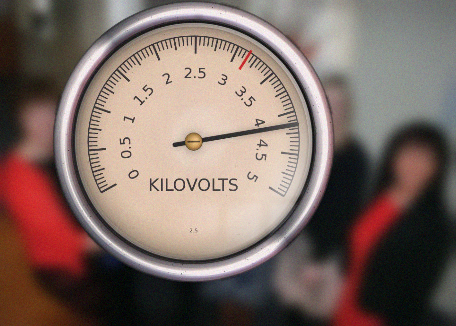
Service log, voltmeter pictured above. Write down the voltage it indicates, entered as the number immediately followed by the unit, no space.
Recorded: 4.15kV
